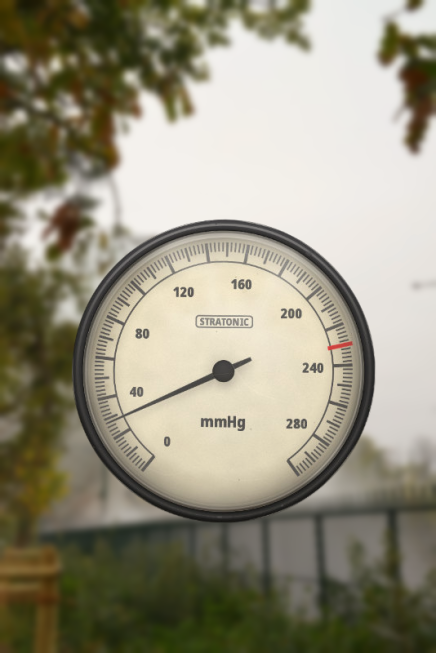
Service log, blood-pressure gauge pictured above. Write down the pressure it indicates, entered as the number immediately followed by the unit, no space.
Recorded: 28mmHg
